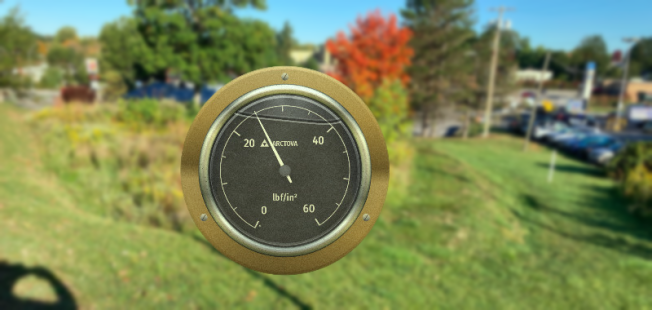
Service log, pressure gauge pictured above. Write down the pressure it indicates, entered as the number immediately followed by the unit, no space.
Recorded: 25psi
